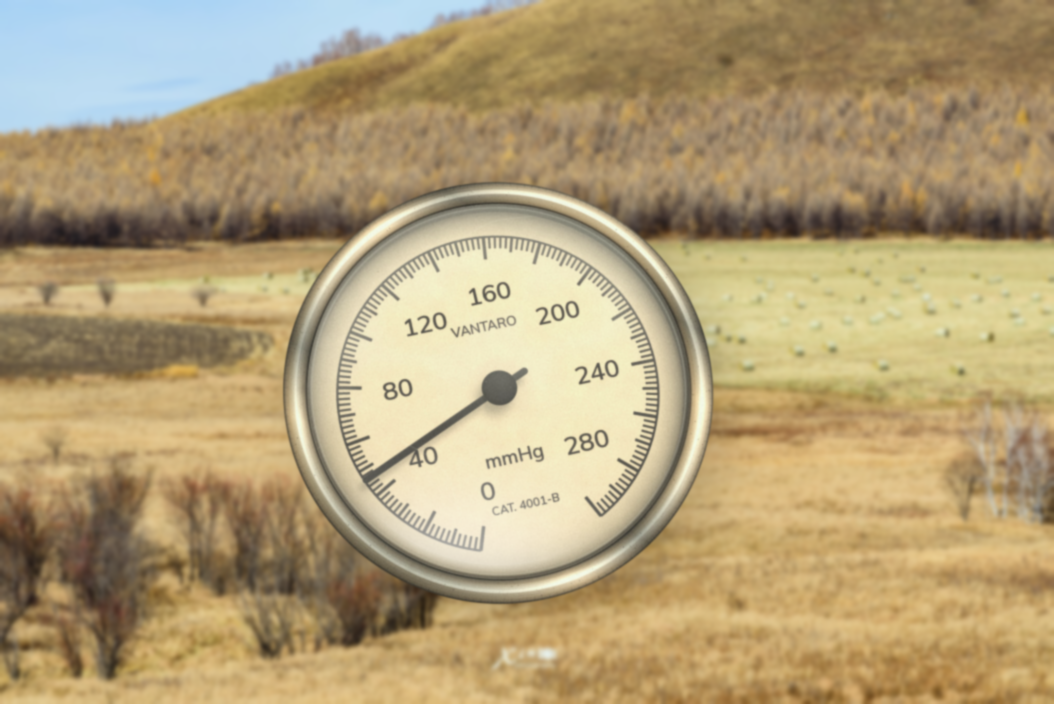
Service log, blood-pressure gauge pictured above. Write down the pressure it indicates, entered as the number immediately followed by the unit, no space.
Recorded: 46mmHg
